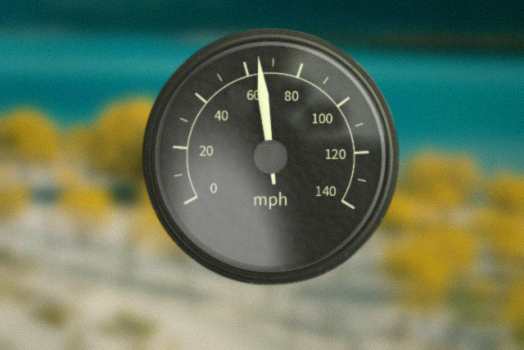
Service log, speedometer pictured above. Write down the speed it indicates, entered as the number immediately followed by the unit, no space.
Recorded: 65mph
